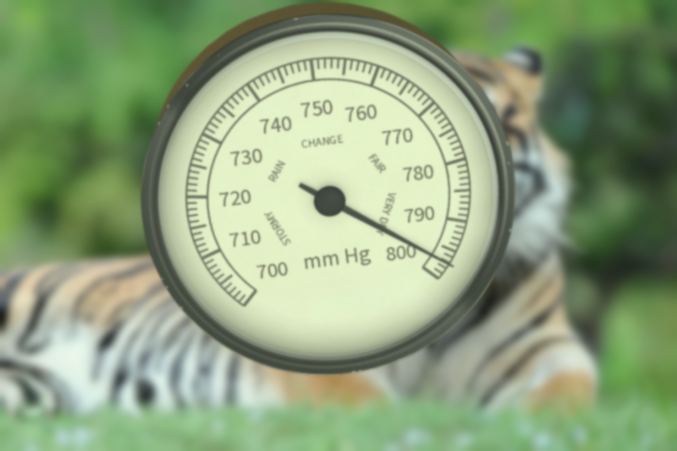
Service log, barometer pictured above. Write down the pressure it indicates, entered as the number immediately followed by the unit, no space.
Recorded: 797mmHg
